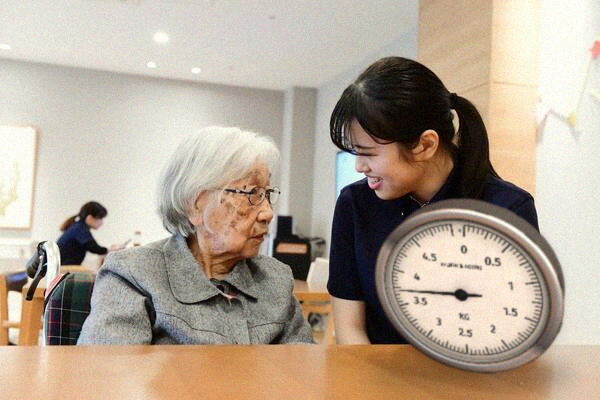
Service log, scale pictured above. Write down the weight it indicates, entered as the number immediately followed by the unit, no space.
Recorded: 3.75kg
